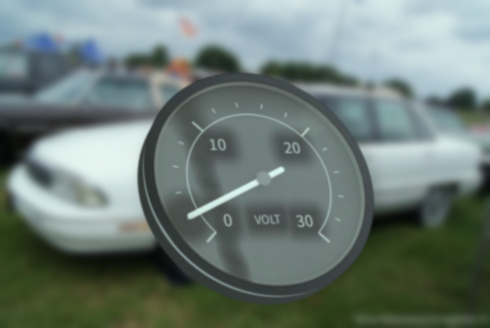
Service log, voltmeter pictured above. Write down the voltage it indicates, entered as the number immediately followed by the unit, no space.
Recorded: 2V
